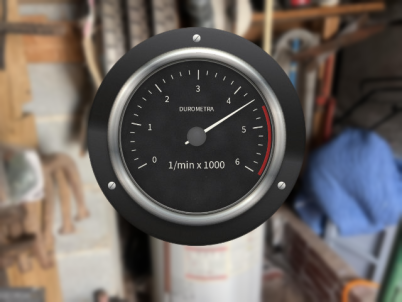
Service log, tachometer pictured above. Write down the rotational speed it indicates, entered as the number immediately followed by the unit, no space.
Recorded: 4400rpm
